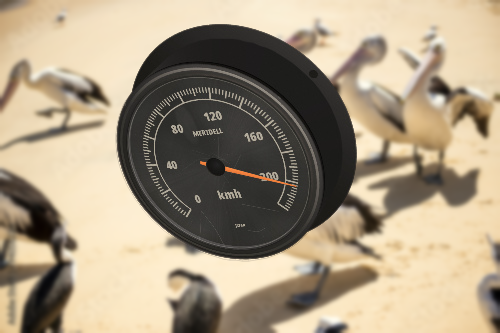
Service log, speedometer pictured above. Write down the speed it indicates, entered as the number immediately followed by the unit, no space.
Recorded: 200km/h
